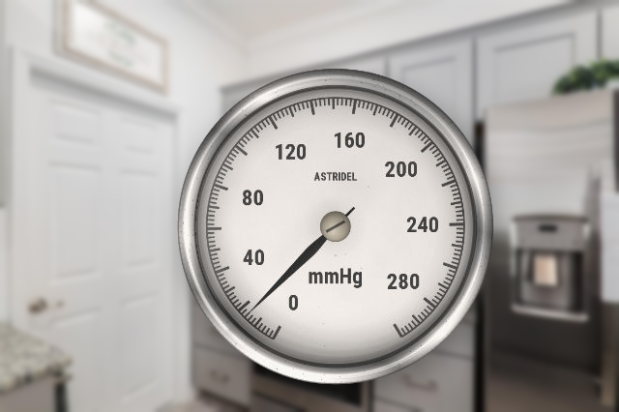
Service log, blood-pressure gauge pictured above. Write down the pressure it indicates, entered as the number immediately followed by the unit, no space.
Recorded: 16mmHg
